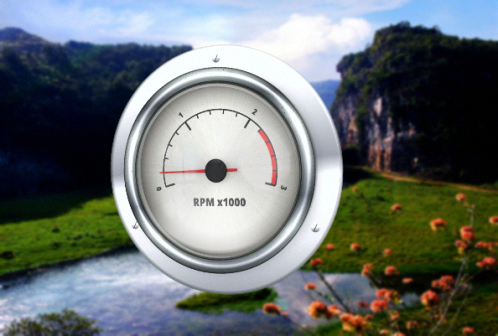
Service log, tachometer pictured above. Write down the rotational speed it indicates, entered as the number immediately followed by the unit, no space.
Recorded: 200rpm
